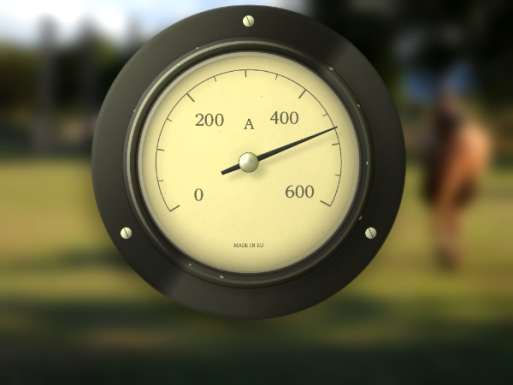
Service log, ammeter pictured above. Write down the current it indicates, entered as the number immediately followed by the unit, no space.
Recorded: 475A
